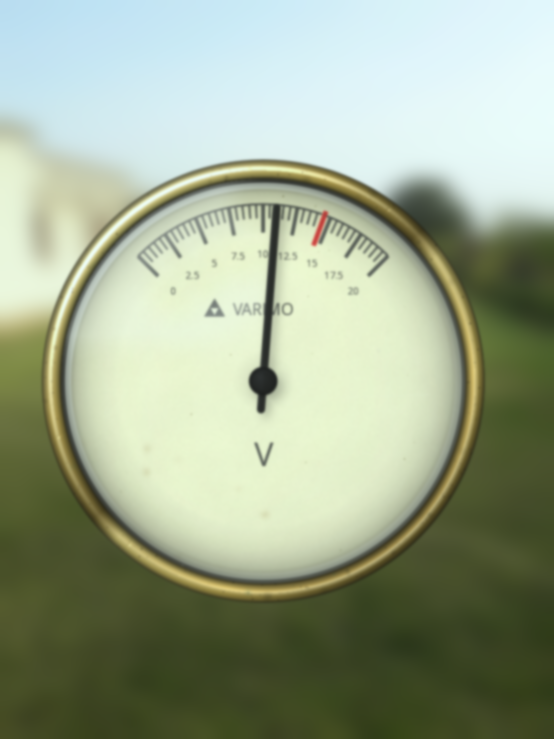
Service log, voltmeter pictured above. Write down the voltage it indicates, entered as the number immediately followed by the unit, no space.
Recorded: 11V
